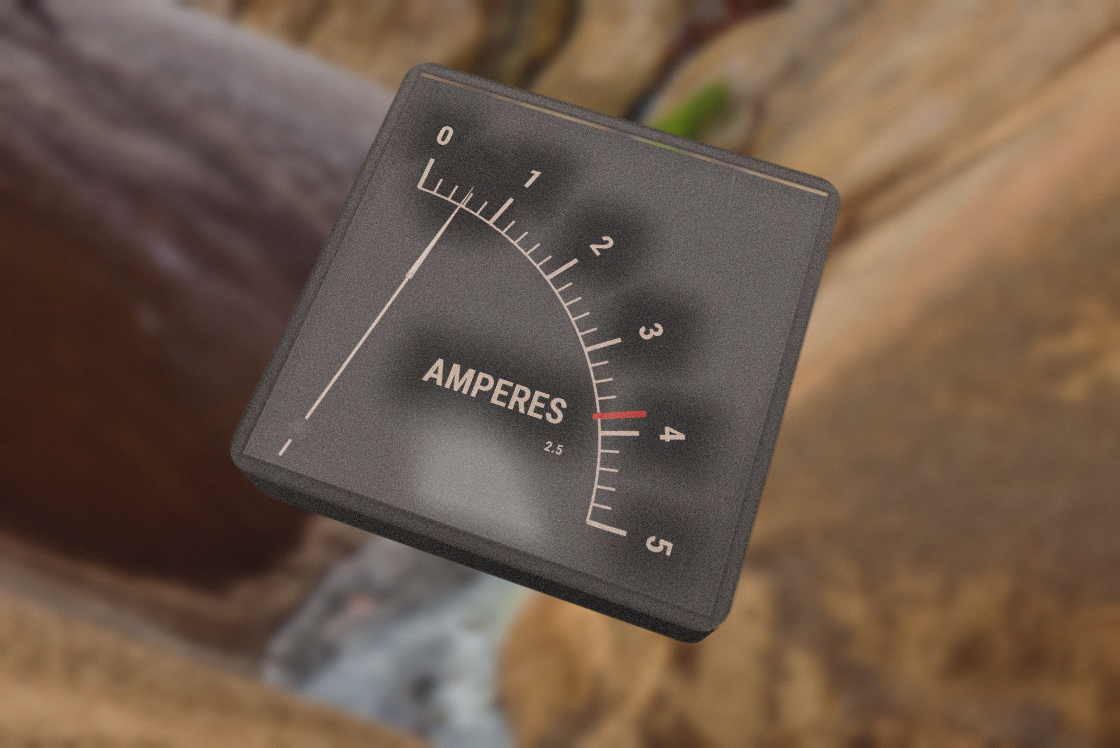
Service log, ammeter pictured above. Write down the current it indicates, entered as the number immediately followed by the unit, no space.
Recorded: 0.6A
